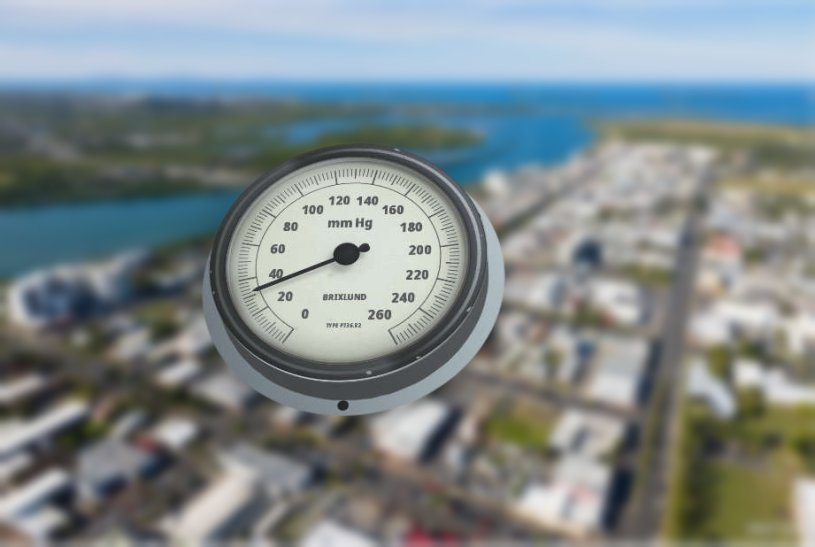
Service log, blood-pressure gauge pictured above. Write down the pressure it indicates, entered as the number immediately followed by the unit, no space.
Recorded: 30mmHg
